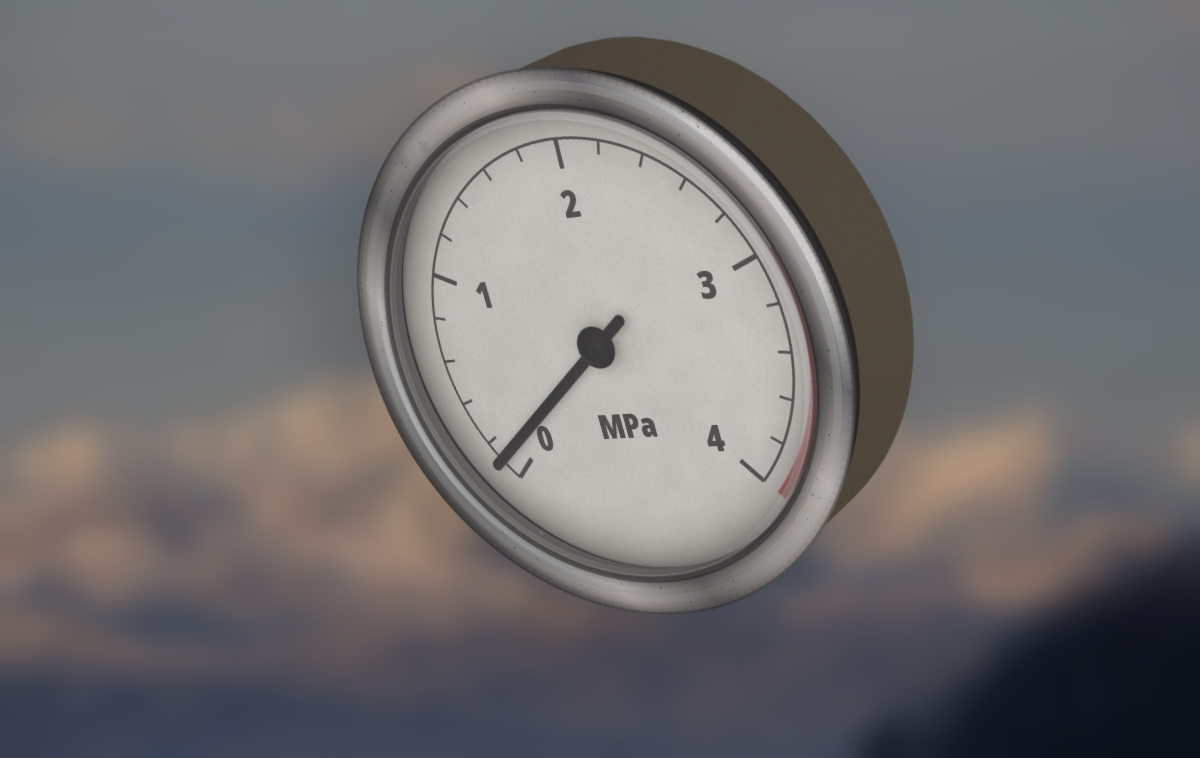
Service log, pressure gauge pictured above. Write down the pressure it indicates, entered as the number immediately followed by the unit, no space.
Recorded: 0.1MPa
